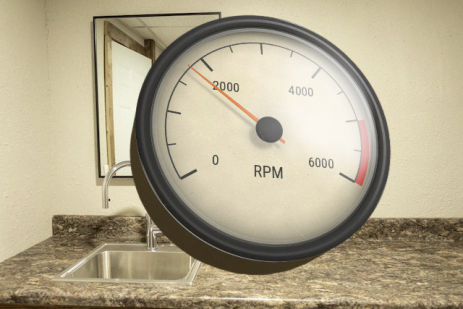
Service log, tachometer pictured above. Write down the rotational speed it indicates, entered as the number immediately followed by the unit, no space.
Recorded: 1750rpm
